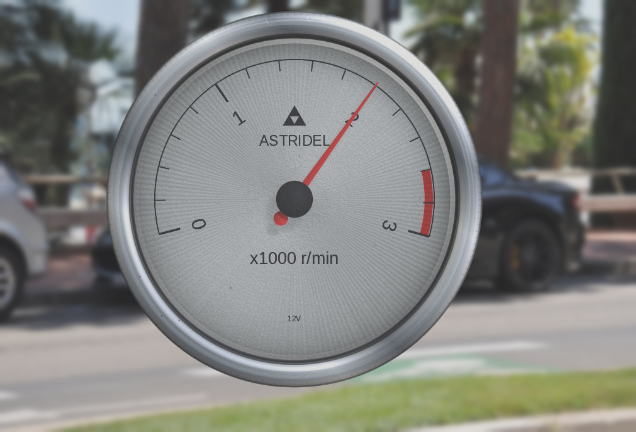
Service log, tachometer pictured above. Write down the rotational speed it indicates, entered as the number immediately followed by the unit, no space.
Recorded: 2000rpm
